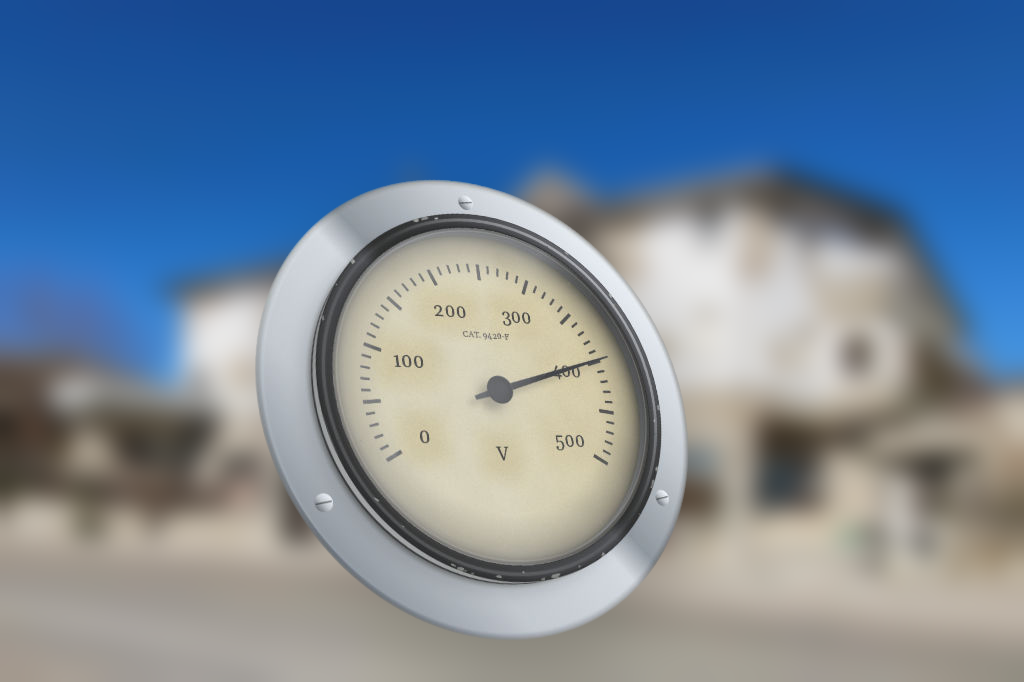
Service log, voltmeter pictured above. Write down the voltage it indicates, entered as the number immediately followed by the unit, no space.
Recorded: 400V
